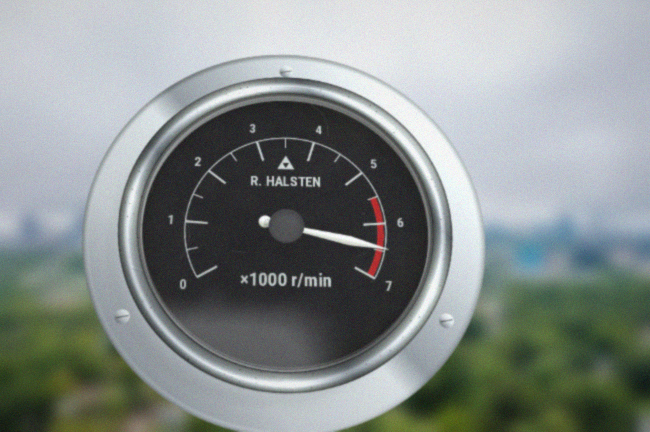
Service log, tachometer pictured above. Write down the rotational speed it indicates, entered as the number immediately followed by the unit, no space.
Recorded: 6500rpm
